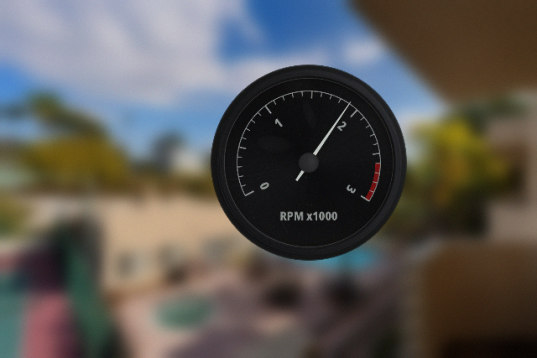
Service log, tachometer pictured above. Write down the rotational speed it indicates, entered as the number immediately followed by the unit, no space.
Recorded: 1900rpm
